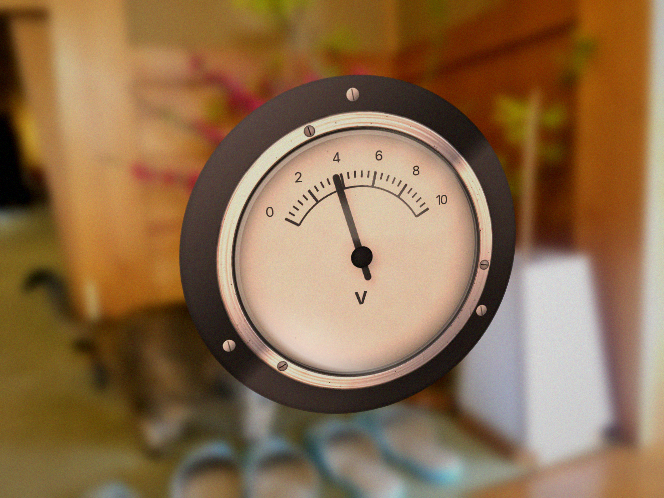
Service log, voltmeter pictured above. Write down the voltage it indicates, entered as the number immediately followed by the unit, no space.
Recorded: 3.6V
